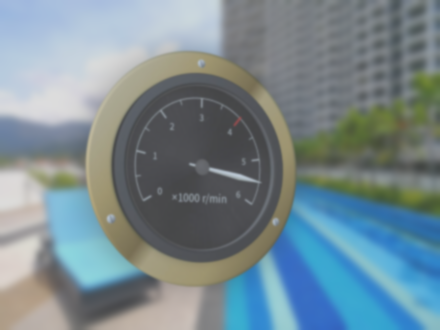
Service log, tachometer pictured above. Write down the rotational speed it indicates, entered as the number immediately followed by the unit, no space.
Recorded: 5500rpm
